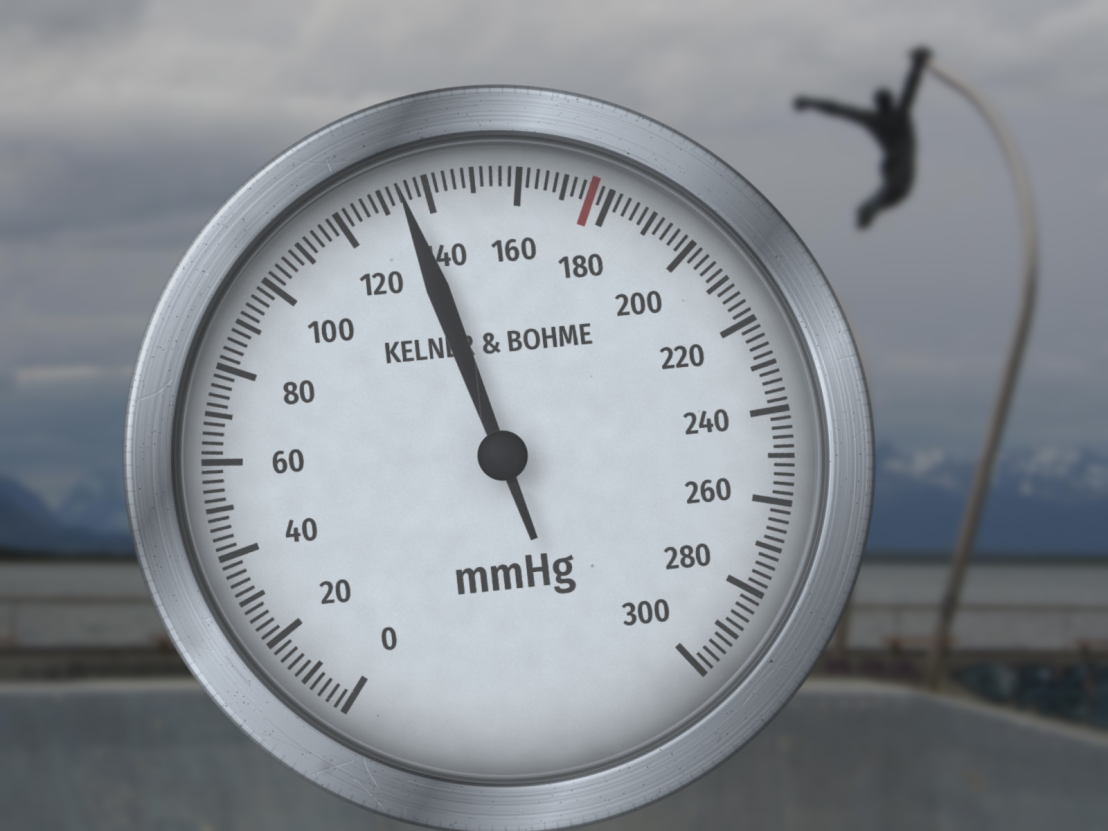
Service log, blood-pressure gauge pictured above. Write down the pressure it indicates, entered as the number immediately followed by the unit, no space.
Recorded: 134mmHg
